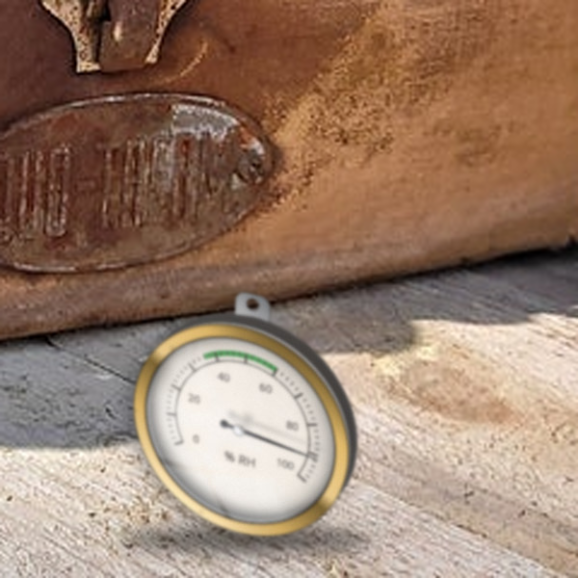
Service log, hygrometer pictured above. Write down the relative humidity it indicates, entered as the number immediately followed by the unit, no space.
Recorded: 90%
